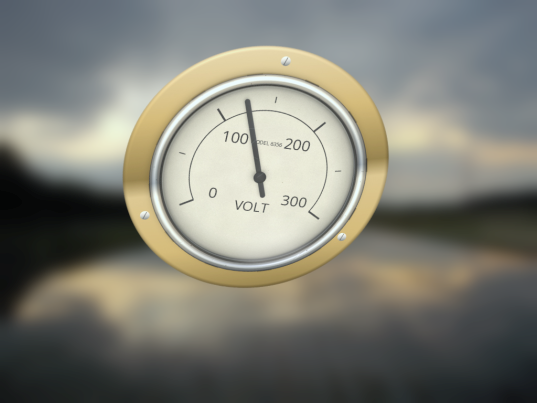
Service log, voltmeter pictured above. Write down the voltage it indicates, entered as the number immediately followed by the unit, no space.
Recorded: 125V
